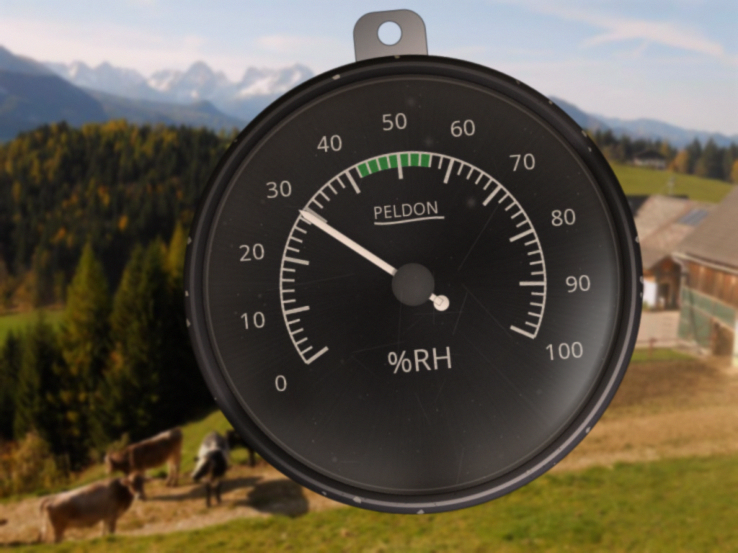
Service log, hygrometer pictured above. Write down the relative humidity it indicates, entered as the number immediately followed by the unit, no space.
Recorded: 29%
